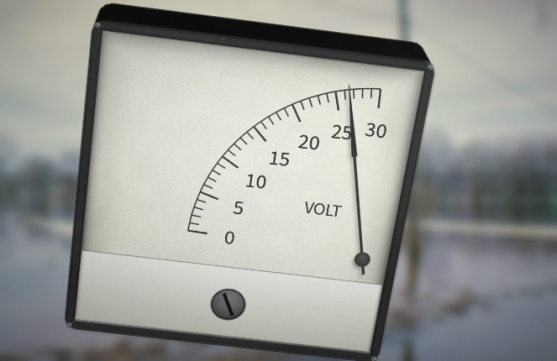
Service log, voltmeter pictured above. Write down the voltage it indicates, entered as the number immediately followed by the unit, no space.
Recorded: 26.5V
